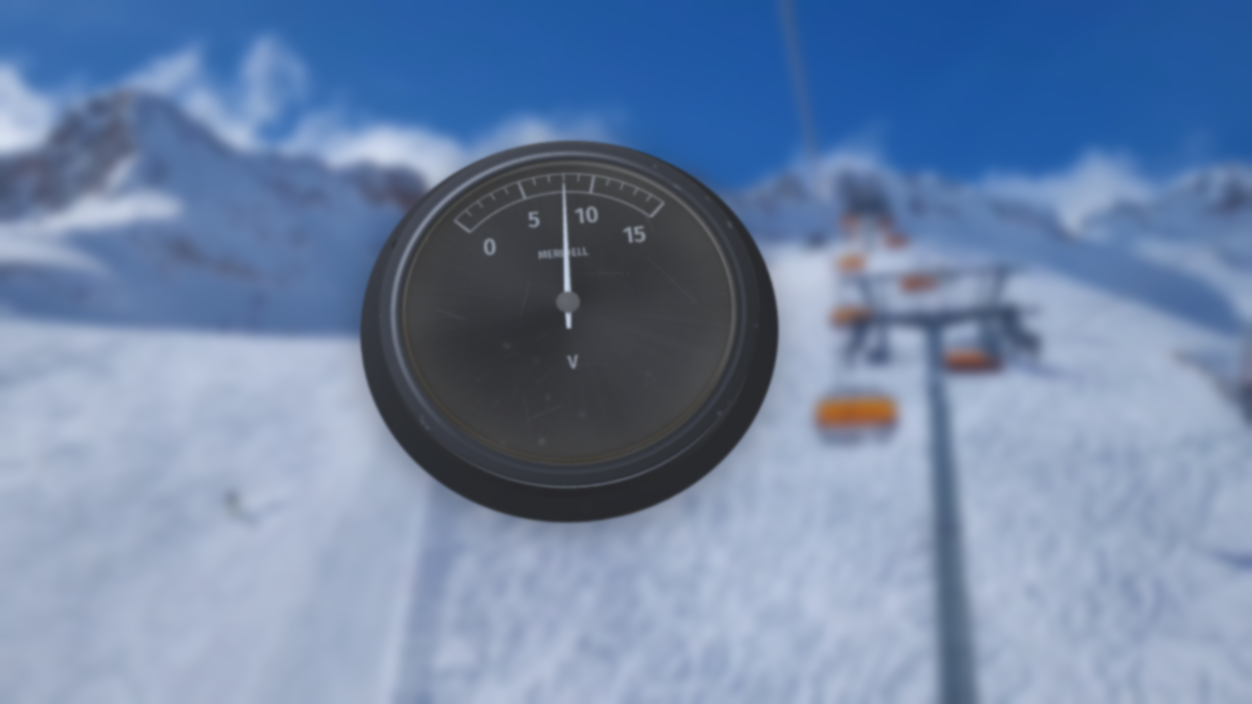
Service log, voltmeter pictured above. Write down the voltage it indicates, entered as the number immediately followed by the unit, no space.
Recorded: 8V
